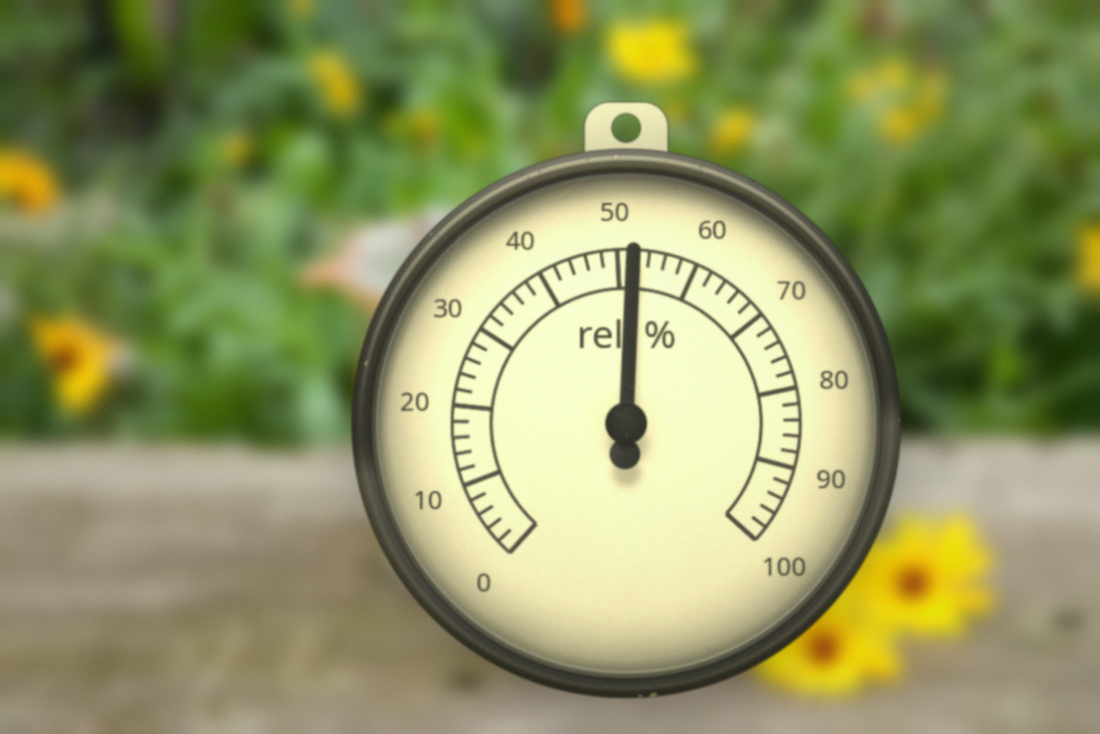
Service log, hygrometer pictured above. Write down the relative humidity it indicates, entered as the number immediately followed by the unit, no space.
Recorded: 52%
